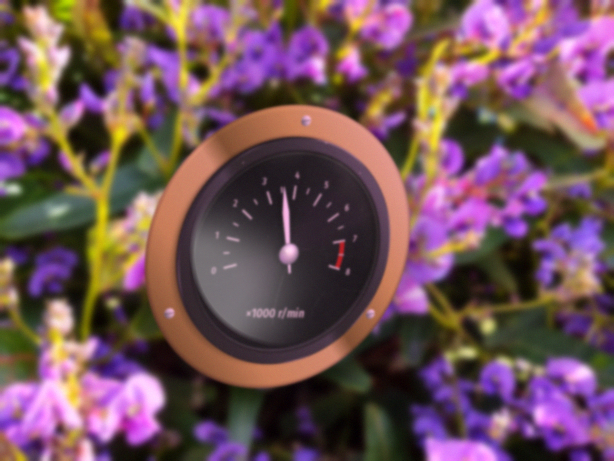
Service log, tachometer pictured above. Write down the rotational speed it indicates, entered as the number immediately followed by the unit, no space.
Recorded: 3500rpm
